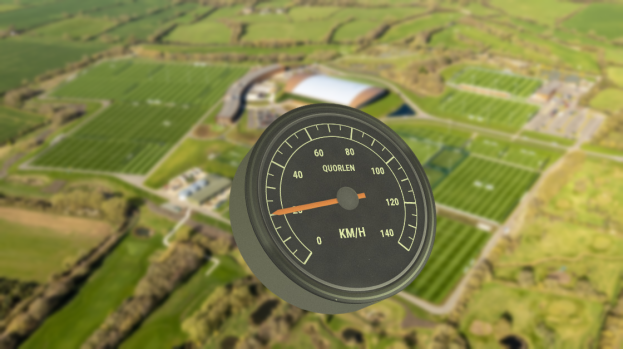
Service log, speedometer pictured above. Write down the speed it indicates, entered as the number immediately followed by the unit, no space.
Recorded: 20km/h
